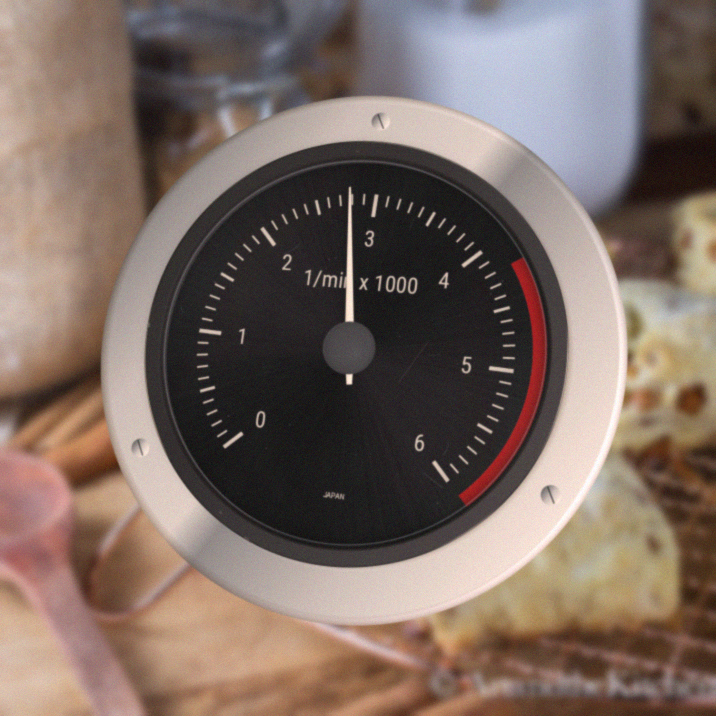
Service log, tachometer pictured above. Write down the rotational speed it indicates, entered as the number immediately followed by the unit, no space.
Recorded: 2800rpm
